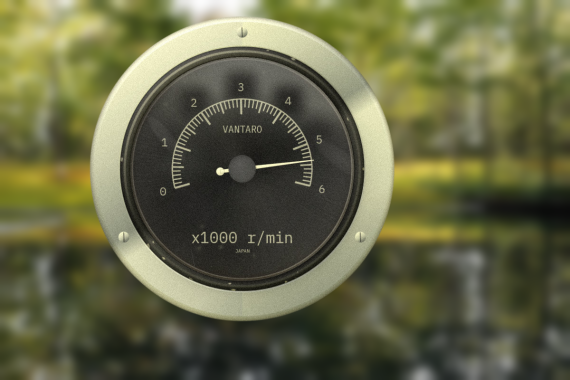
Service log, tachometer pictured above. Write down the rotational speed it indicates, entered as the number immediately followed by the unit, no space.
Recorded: 5400rpm
